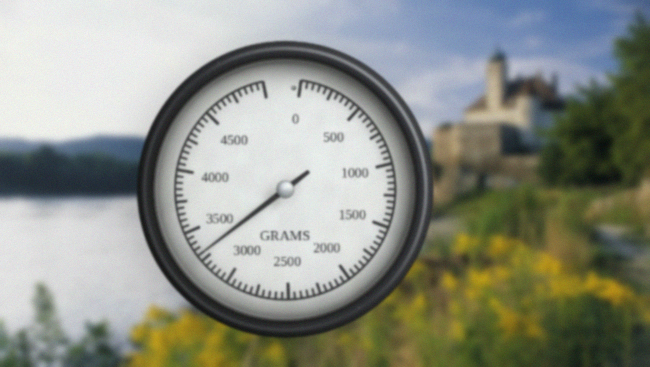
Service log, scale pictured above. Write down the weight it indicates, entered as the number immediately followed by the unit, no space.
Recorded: 3300g
